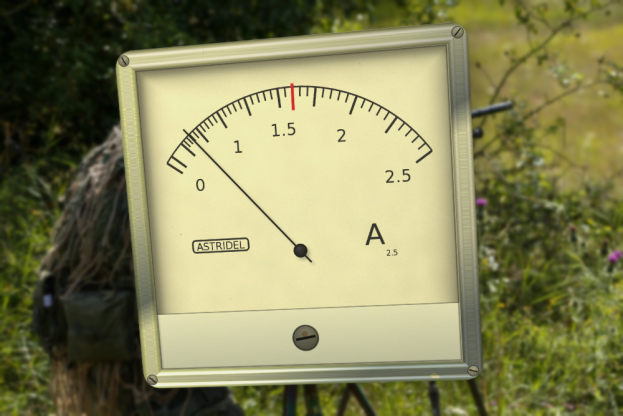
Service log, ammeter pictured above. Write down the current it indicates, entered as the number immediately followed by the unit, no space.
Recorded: 0.65A
